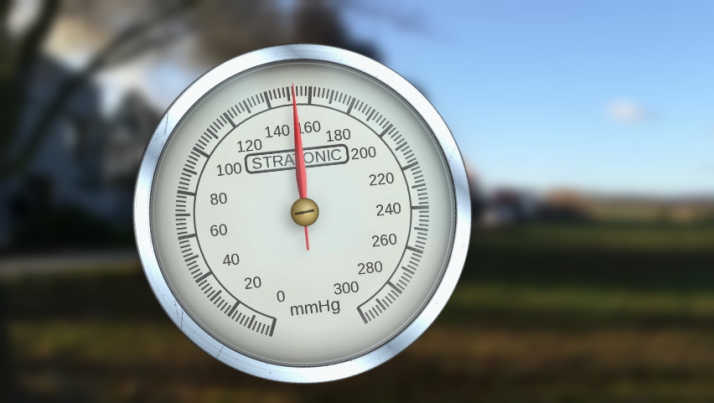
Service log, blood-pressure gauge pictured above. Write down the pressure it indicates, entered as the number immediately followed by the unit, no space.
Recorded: 152mmHg
